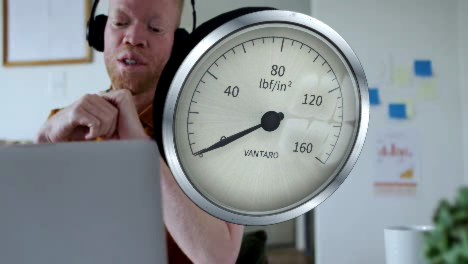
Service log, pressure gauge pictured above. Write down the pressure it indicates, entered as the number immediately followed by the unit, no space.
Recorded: 0psi
